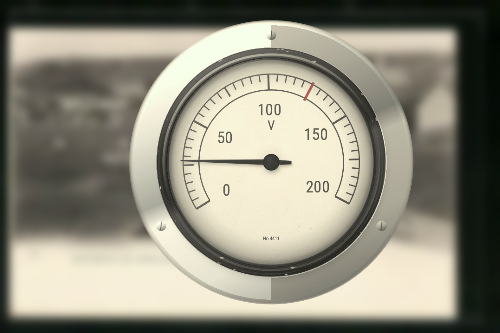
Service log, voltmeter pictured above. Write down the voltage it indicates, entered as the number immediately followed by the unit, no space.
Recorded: 27.5V
